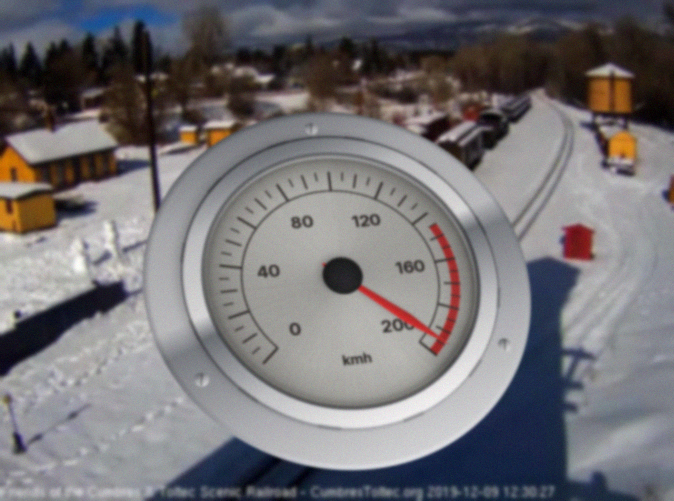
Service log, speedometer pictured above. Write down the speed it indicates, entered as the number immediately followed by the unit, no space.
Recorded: 195km/h
